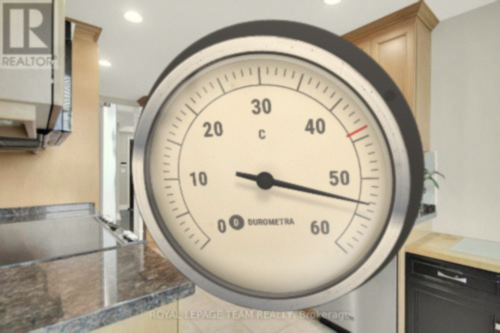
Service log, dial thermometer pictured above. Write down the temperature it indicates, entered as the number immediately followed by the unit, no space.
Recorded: 53°C
